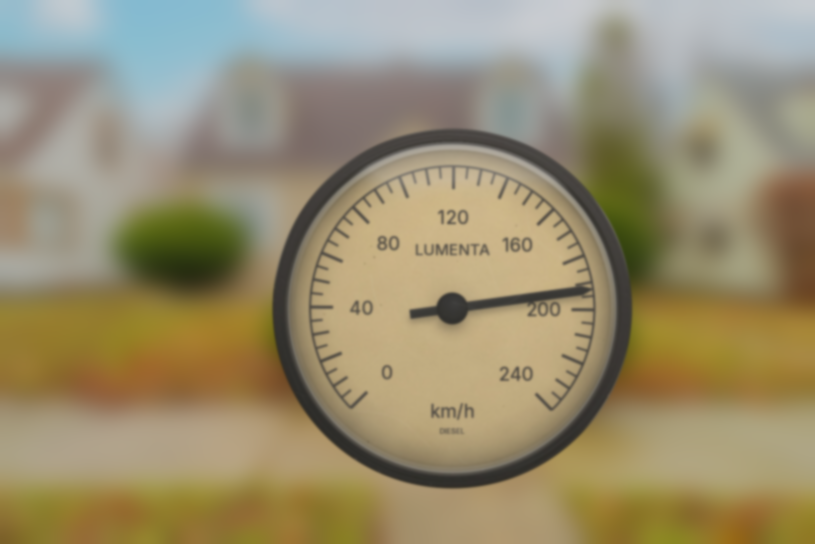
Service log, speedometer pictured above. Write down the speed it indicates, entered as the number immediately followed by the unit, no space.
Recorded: 192.5km/h
